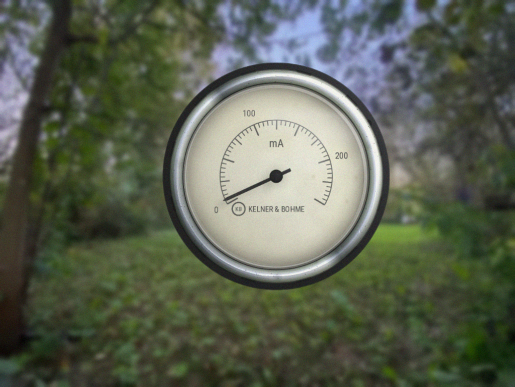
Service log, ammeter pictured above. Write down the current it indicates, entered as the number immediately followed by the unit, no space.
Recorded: 5mA
